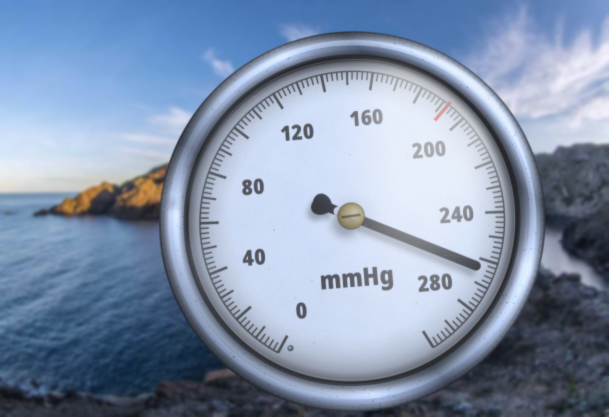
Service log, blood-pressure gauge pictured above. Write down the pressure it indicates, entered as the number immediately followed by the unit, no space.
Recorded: 264mmHg
